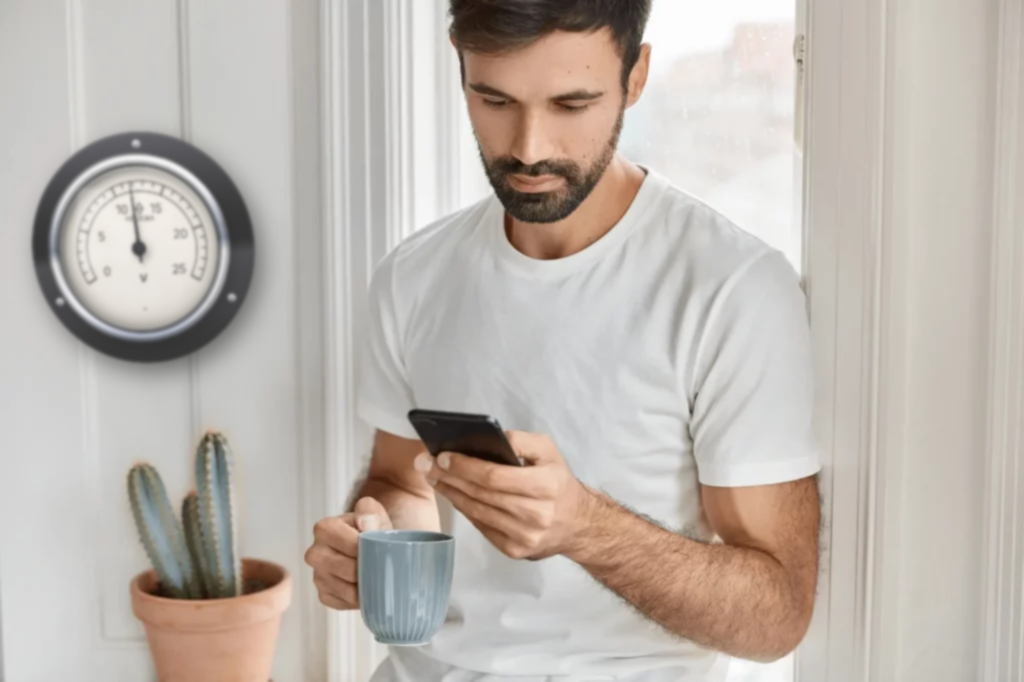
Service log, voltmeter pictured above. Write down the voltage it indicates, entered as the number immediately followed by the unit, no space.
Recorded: 12V
